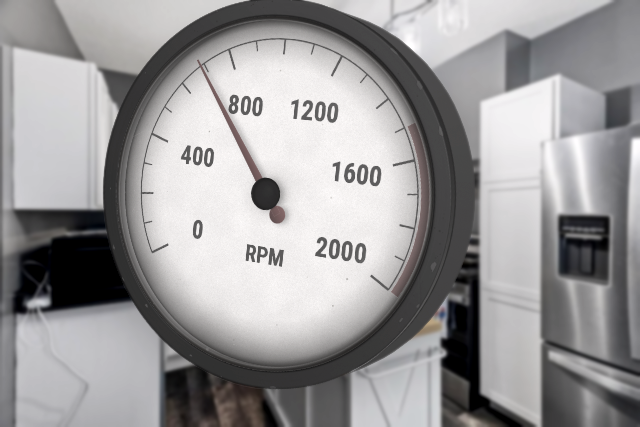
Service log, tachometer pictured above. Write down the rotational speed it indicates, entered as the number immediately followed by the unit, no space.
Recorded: 700rpm
